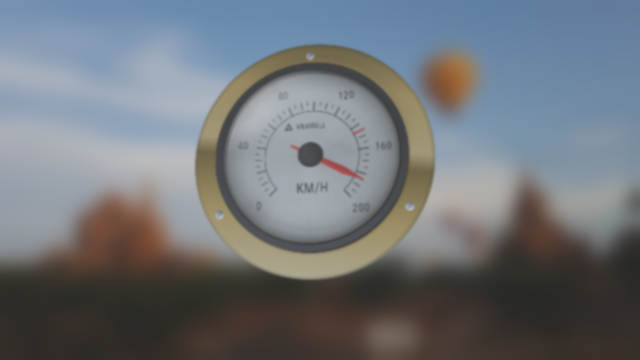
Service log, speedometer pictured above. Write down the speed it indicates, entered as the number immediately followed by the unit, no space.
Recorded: 185km/h
